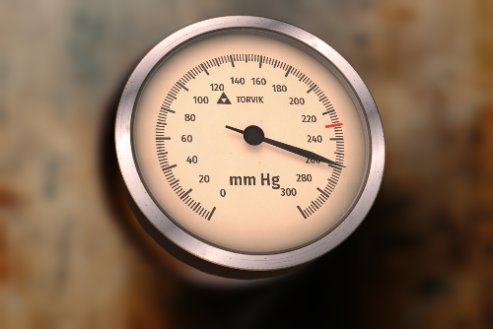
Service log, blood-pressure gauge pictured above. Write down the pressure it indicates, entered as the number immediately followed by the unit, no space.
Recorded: 260mmHg
